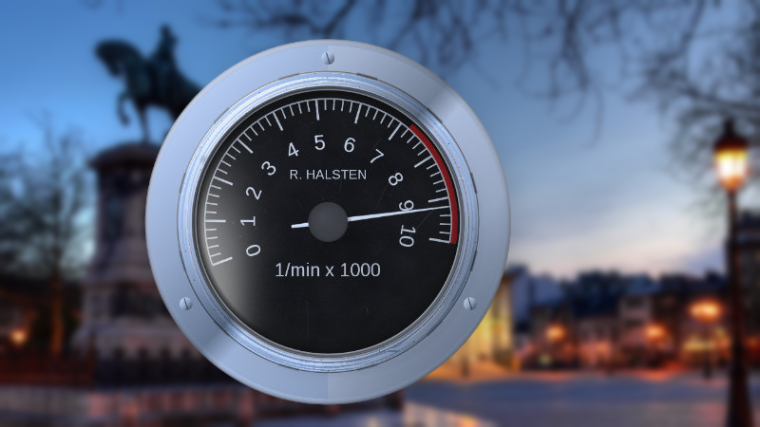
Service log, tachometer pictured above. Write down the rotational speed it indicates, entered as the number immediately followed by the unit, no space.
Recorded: 9200rpm
